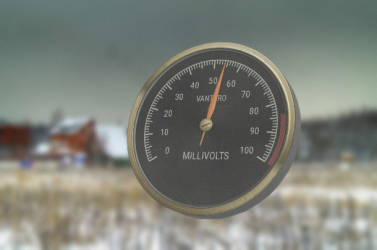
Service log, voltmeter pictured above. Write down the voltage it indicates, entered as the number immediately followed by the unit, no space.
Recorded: 55mV
